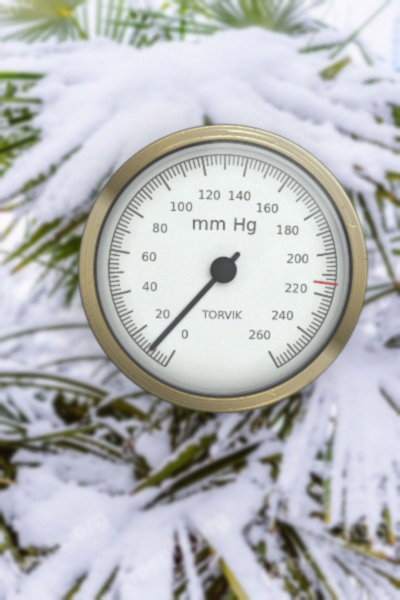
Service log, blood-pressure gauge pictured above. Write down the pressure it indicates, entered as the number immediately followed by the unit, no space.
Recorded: 10mmHg
